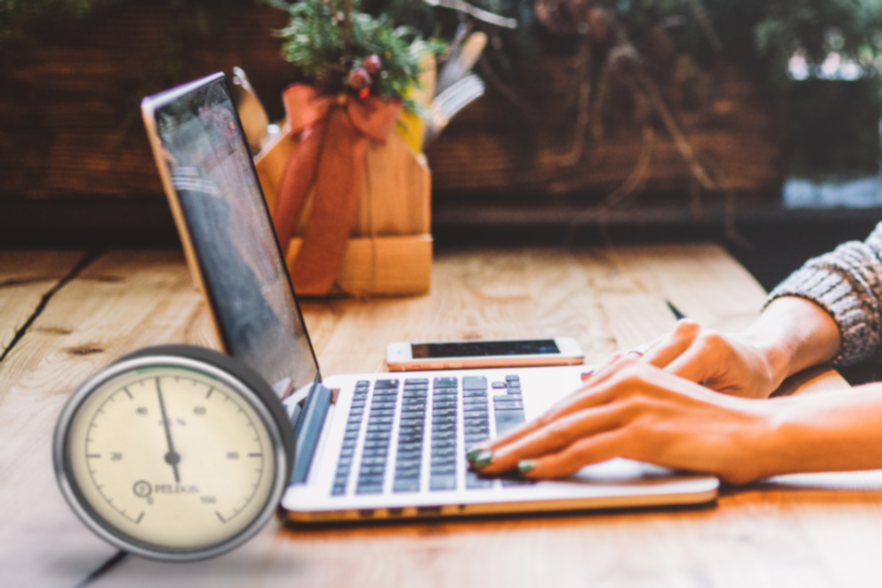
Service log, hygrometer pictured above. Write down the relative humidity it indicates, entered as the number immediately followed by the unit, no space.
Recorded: 48%
